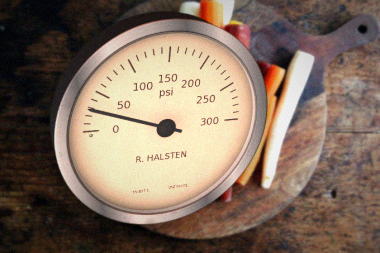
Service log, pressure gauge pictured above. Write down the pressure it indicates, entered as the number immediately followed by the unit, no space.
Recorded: 30psi
